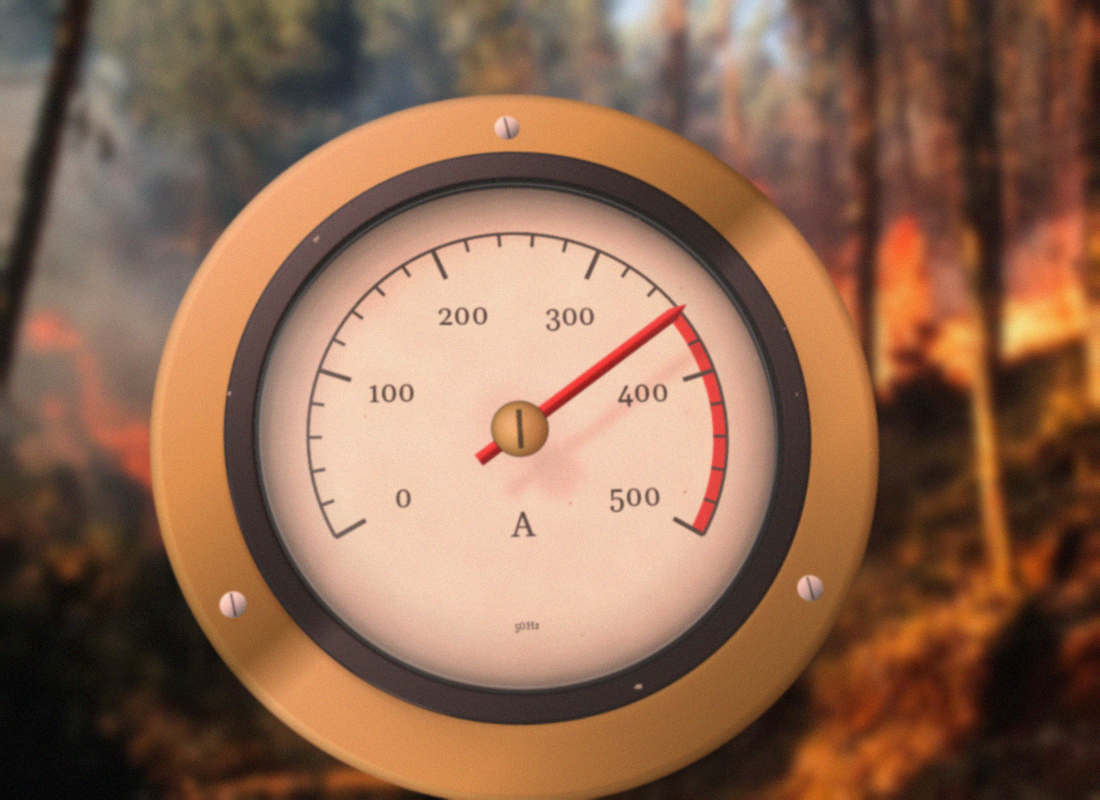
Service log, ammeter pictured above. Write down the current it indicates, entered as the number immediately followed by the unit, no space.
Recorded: 360A
